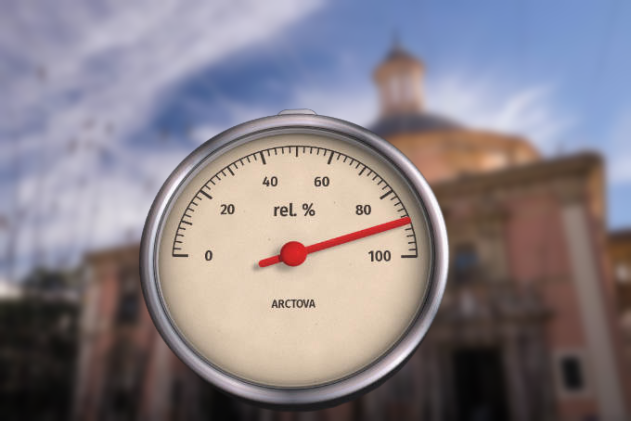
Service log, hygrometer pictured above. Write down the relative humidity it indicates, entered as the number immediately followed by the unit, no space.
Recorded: 90%
